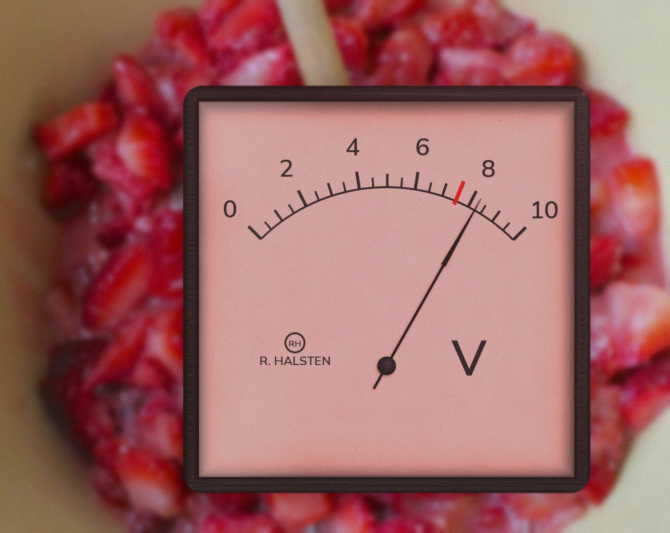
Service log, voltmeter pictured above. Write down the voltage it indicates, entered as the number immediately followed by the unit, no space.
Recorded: 8.25V
